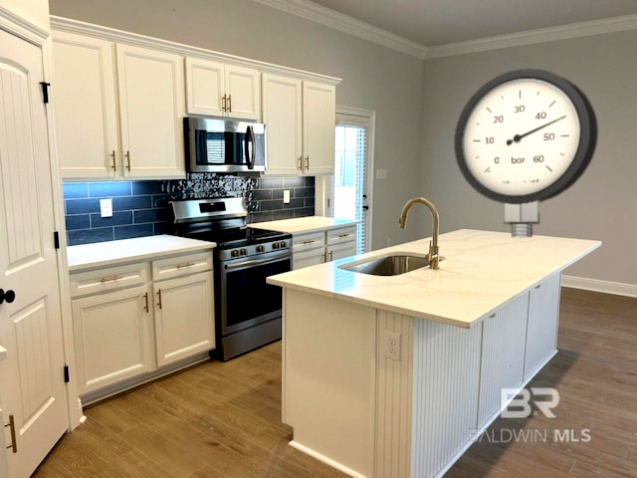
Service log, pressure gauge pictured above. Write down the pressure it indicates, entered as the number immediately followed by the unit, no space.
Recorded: 45bar
